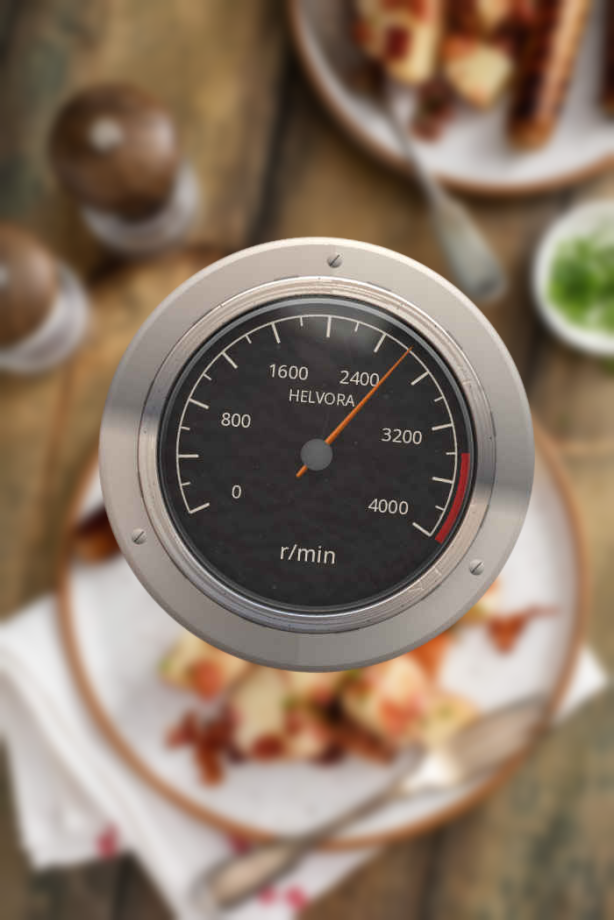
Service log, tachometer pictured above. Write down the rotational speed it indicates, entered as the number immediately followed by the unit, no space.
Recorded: 2600rpm
